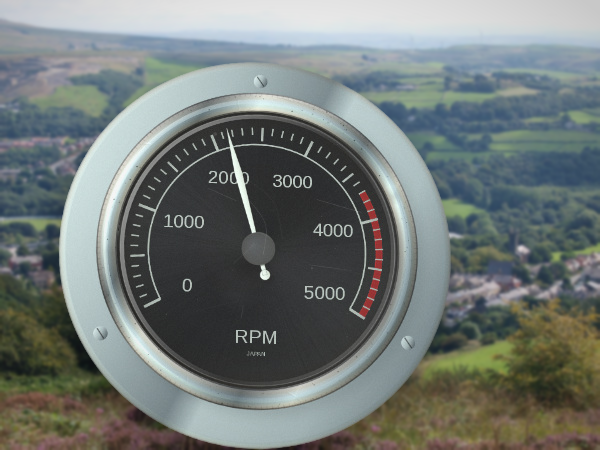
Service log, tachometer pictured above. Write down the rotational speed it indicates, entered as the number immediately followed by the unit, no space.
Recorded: 2150rpm
